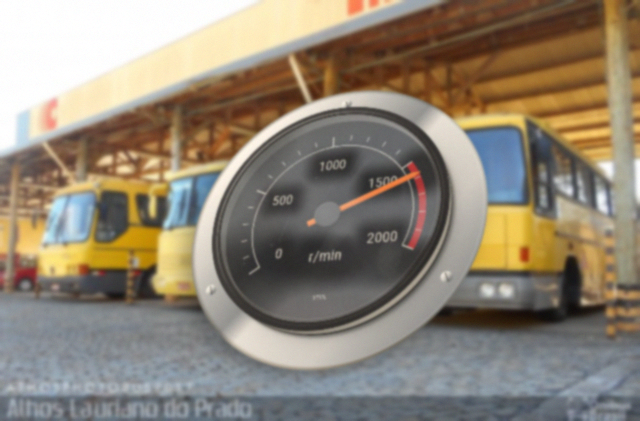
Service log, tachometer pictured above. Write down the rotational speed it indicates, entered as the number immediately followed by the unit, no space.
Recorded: 1600rpm
